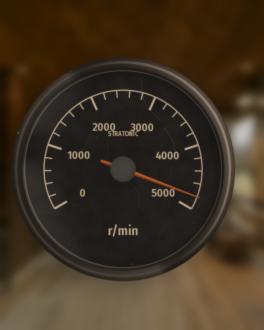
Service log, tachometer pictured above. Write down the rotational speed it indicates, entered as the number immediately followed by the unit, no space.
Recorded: 4800rpm
